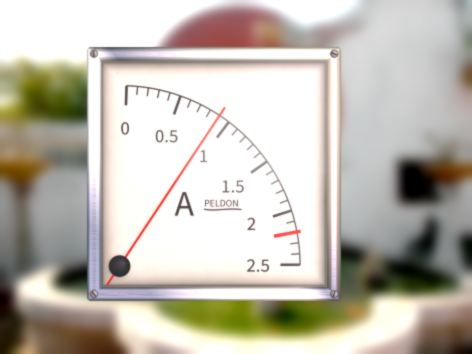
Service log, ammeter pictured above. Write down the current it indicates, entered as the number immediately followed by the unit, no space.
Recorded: 0.9A
